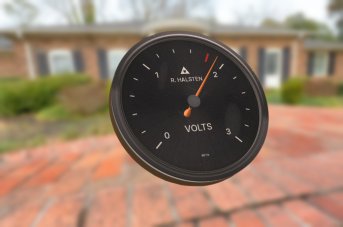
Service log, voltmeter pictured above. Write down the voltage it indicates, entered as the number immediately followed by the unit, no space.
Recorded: 1.9V
